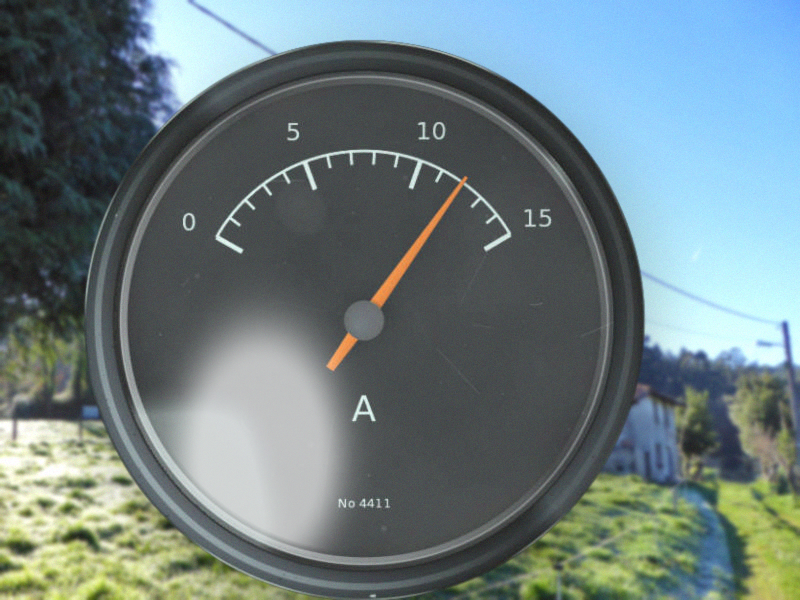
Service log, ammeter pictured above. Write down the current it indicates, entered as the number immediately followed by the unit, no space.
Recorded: 12A
